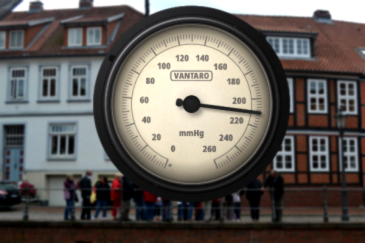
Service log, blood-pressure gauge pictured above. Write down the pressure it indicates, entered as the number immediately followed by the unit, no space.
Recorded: 210mmHg
